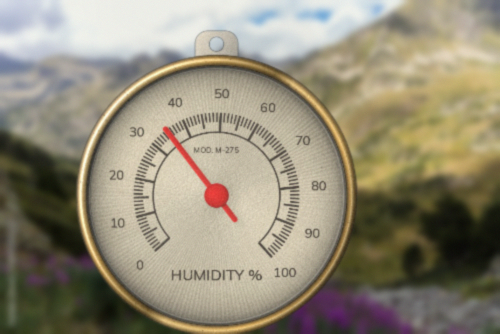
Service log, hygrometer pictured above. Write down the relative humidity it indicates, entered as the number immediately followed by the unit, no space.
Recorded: 35%
